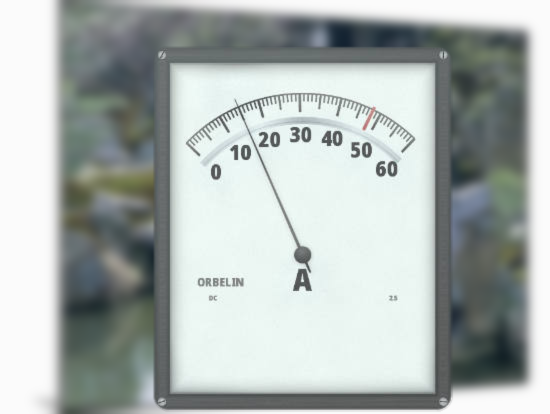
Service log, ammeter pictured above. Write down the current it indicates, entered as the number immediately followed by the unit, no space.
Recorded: 15A
